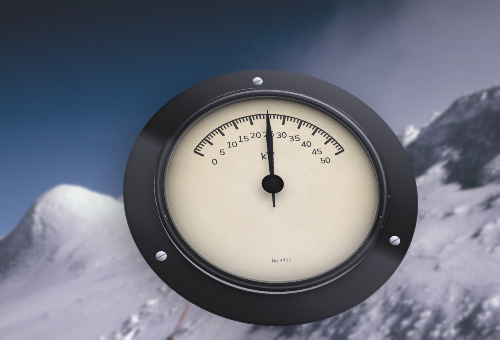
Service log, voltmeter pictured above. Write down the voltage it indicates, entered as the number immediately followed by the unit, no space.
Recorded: 25kV
